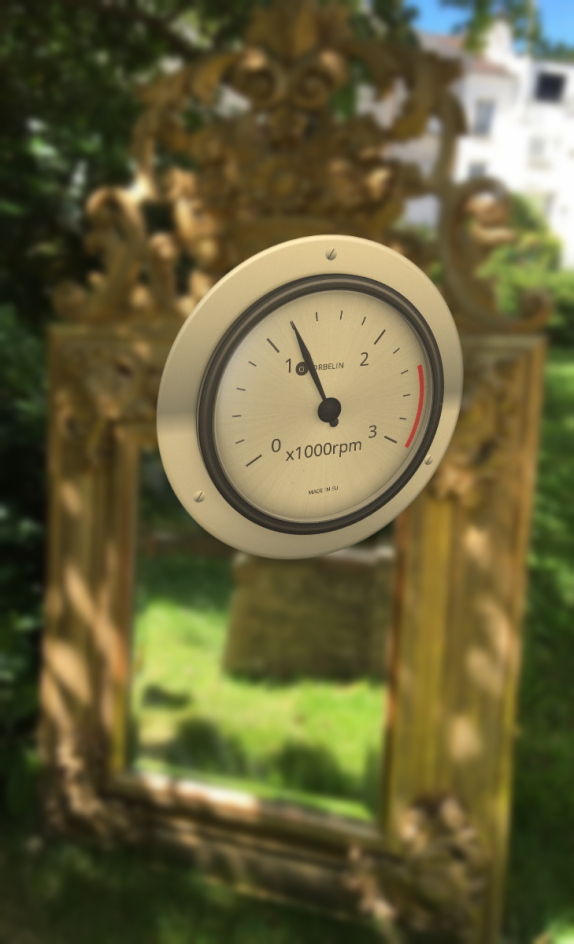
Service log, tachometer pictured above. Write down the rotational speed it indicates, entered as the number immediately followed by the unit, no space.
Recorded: 1200rpm
